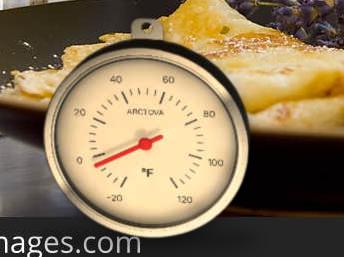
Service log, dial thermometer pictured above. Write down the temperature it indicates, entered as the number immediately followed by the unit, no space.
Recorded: -4°F
